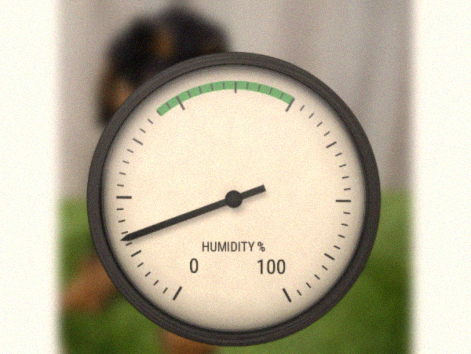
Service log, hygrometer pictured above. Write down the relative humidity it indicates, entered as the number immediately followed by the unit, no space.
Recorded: 13%
